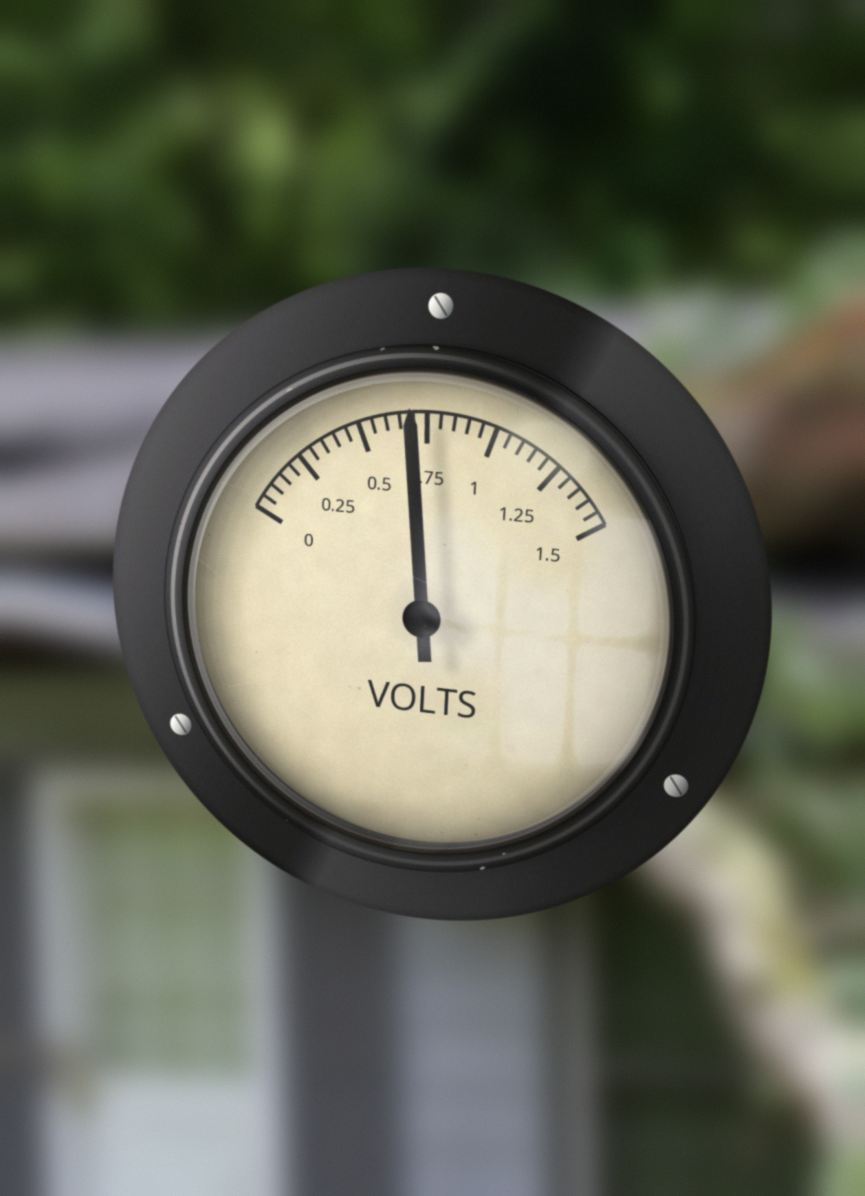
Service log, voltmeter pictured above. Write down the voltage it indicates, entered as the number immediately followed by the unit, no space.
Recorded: 0.7V
